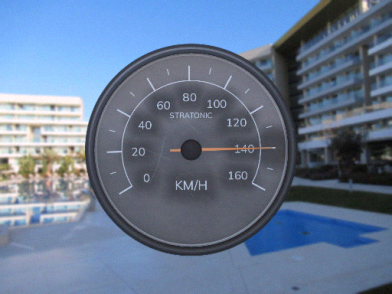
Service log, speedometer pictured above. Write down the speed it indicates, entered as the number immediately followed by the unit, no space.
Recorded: 140km/h
